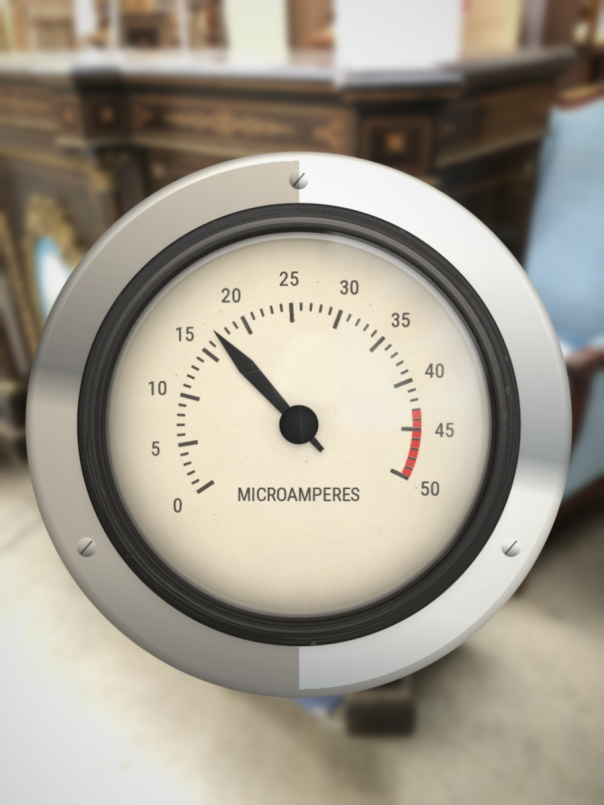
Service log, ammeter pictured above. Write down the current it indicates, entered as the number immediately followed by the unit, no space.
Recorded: 17µA
